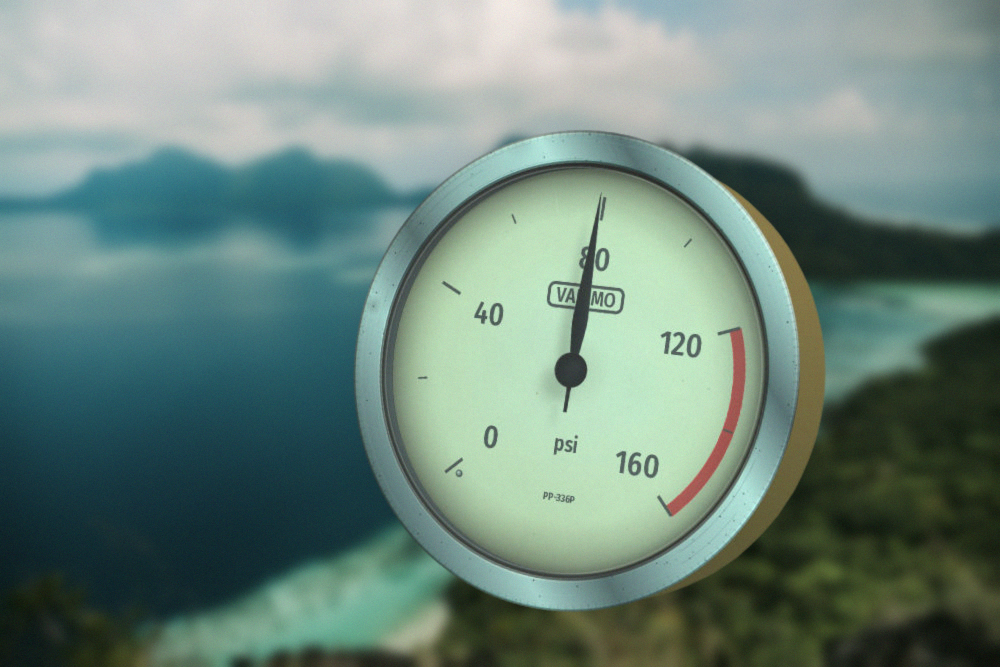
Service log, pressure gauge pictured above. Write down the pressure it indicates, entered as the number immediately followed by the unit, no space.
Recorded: 80psi
